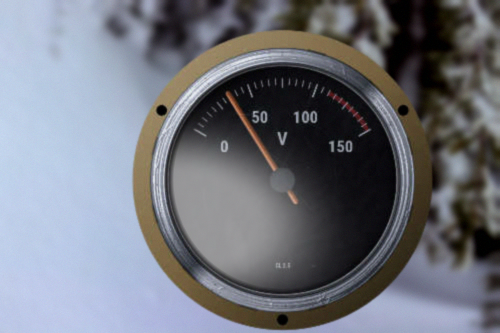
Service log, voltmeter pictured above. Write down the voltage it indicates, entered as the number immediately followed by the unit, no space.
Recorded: 35V
